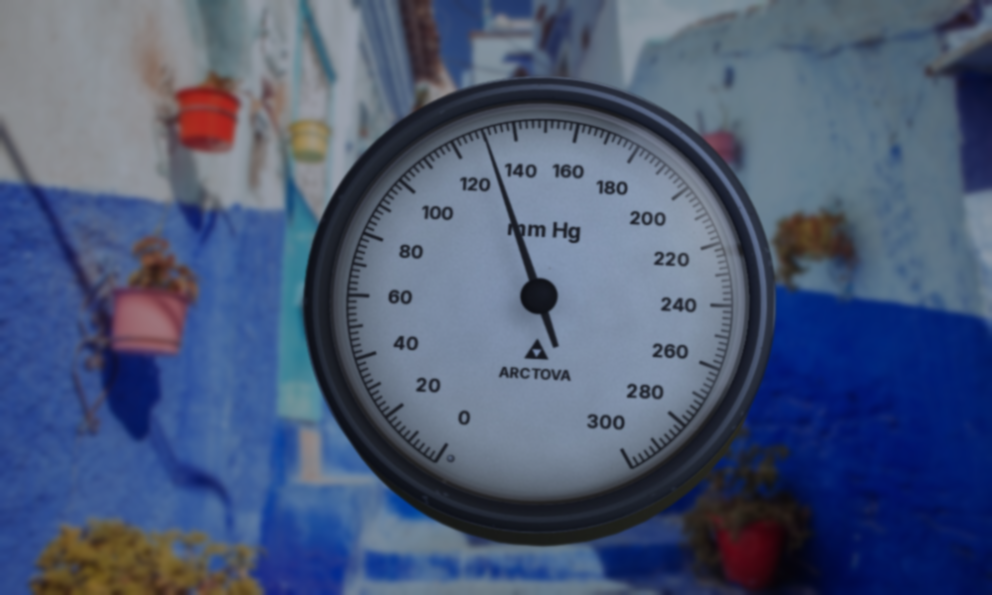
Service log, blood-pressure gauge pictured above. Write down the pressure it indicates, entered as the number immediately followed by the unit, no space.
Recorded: 130mmHg
